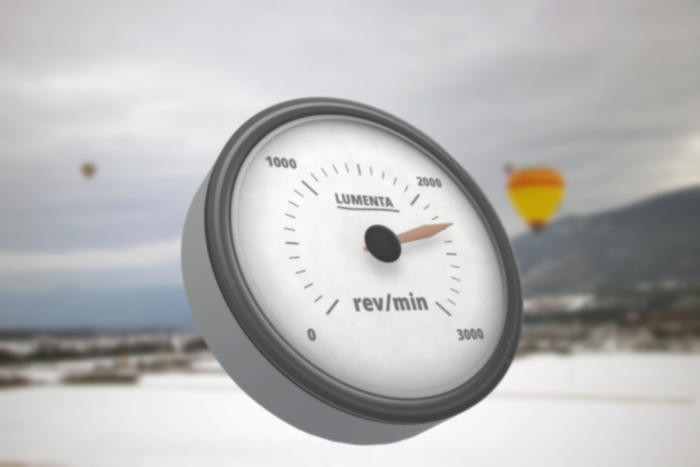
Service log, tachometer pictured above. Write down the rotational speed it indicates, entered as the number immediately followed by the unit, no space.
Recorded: 2300rpm
